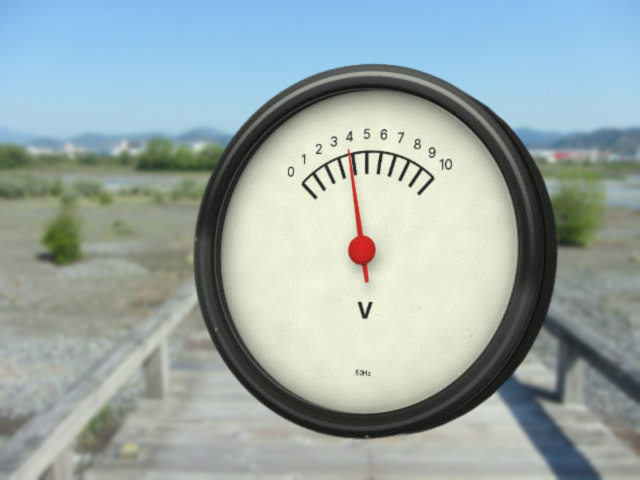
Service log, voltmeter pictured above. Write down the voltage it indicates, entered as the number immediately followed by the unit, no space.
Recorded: 4V
